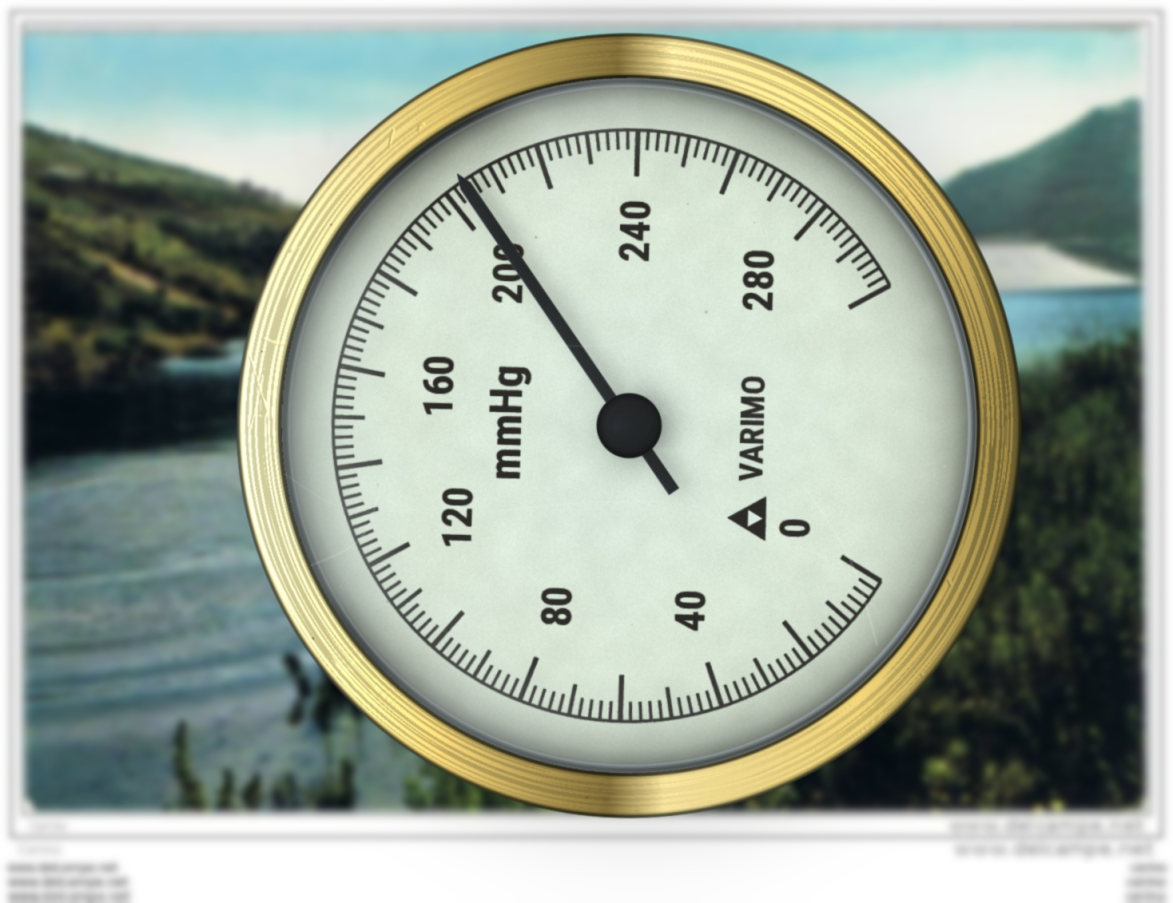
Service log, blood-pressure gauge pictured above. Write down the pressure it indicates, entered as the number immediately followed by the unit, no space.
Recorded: 204mmHg
